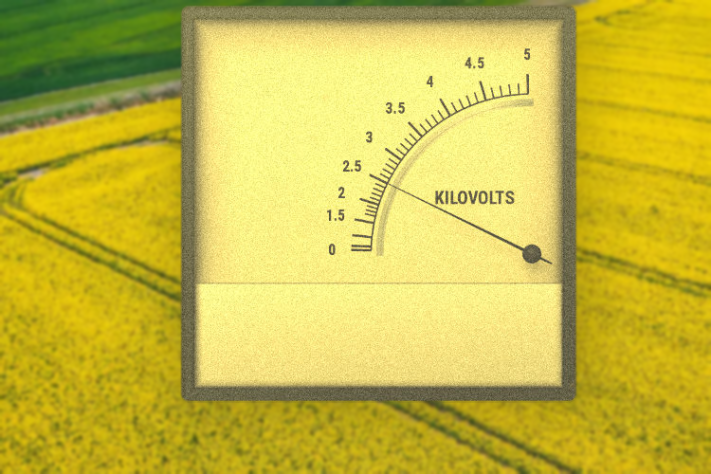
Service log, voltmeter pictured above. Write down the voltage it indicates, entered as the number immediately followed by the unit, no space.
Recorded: 2.5kV
